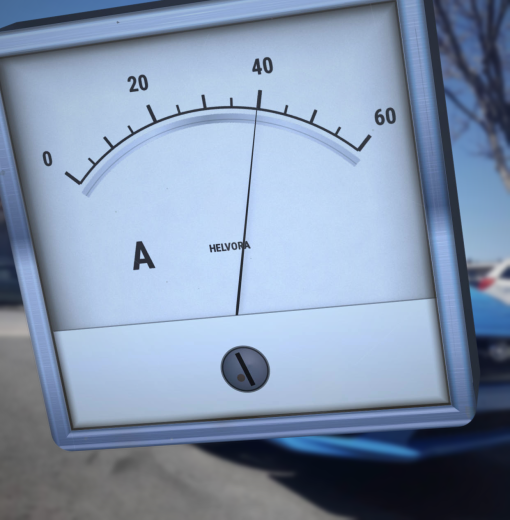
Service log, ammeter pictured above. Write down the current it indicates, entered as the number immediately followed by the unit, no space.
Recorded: 40A
